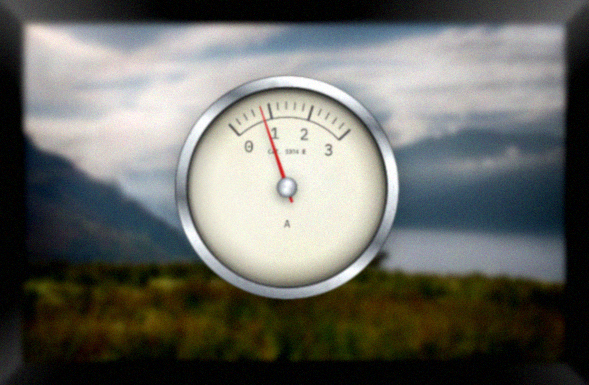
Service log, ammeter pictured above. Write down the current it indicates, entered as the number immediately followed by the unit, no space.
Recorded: 0.8A
